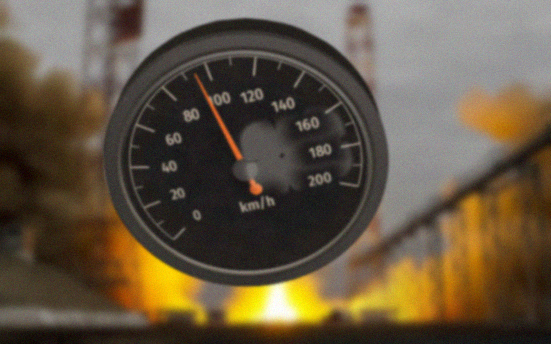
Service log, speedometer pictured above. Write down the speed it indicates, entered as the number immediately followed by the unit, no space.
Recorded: 95km/h
